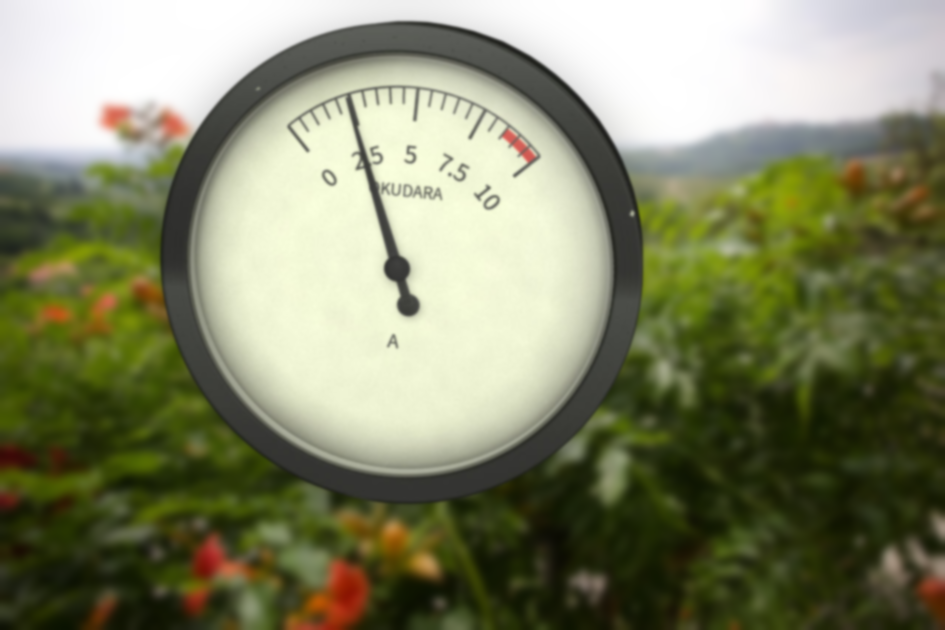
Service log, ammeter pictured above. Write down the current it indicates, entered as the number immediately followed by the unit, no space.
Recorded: 2.5A
